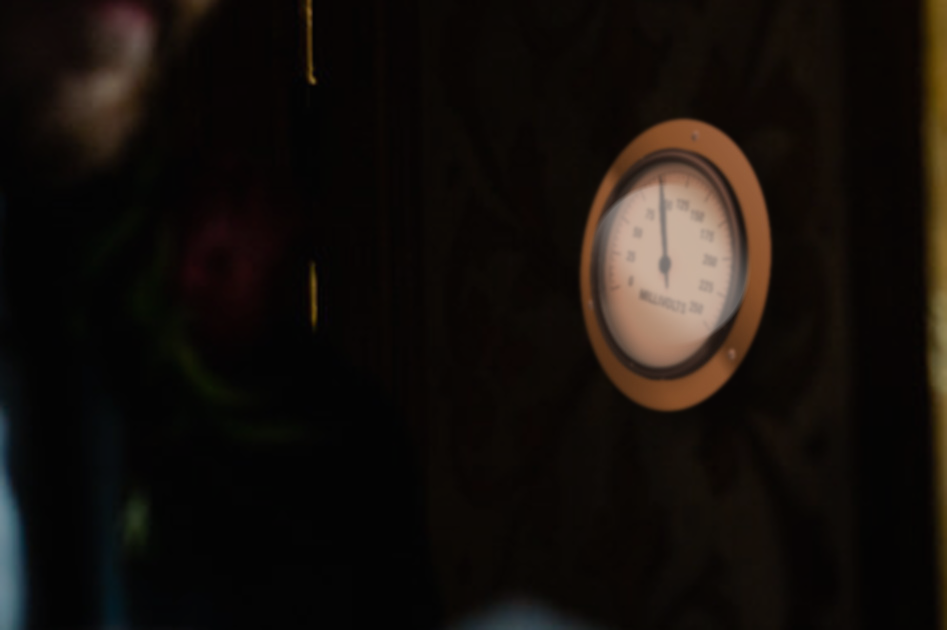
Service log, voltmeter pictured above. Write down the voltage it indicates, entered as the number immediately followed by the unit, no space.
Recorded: 100mV
